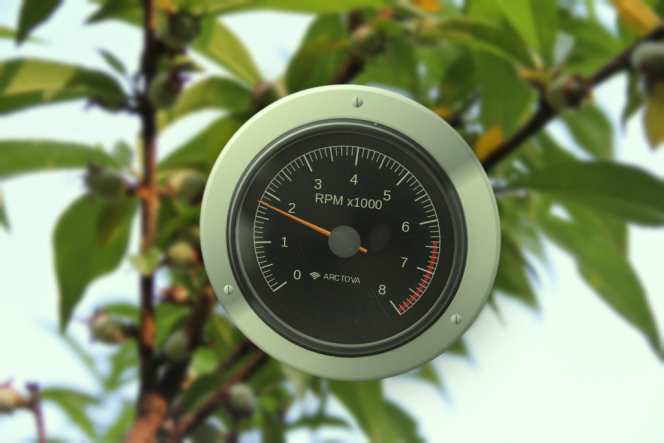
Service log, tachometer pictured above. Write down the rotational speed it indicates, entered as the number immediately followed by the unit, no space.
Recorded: 1800rpm
